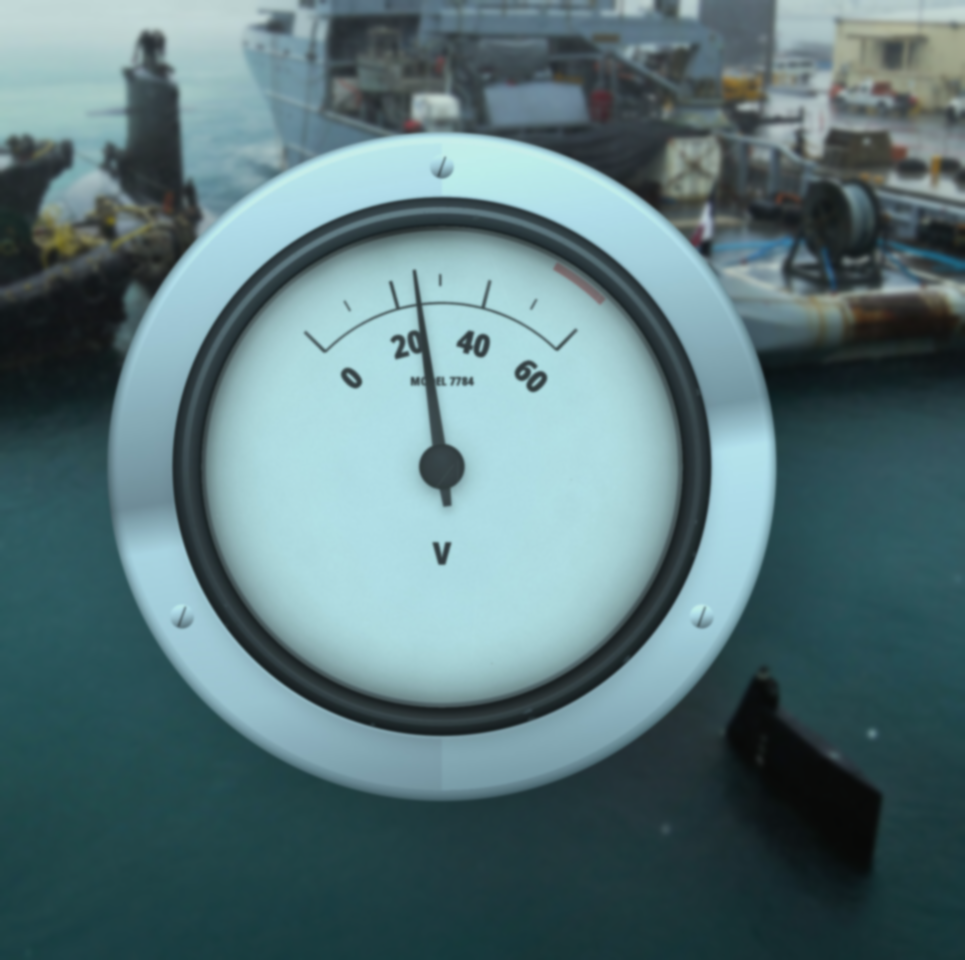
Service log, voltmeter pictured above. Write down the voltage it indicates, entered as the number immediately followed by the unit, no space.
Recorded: 25V
